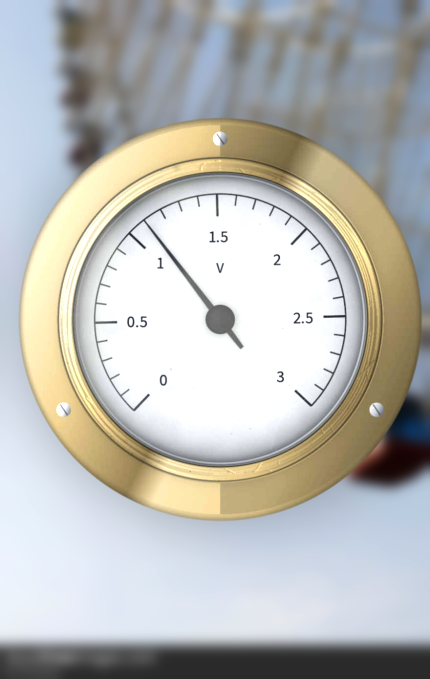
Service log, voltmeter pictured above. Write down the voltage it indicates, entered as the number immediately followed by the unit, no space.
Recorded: 1.1V
